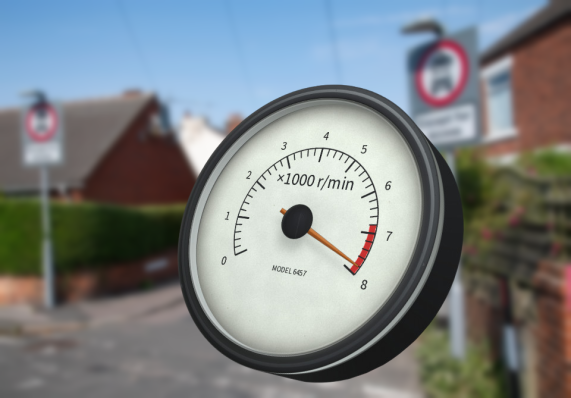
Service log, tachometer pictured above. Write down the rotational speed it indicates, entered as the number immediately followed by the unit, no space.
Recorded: 7800rpm
